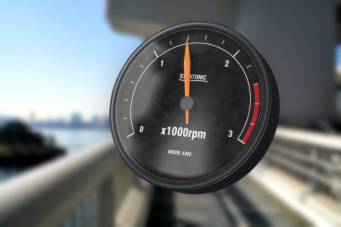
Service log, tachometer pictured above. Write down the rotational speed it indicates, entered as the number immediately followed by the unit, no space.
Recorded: 1400rpm
